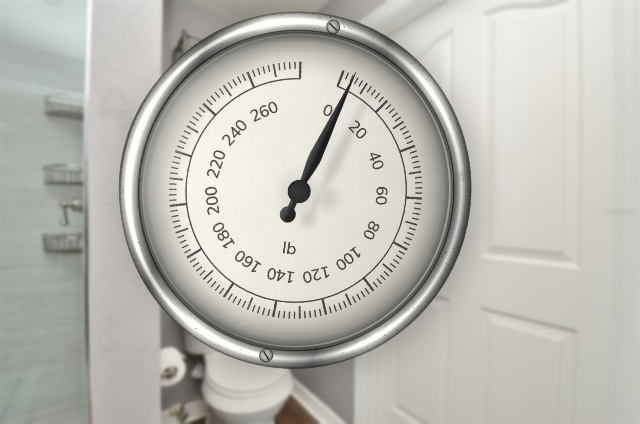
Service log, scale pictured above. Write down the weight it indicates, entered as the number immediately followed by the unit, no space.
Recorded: 4lb
